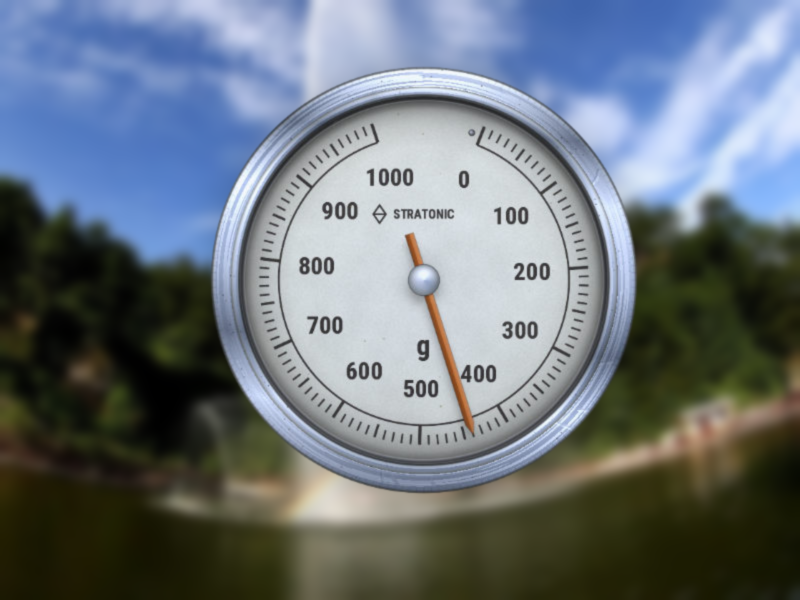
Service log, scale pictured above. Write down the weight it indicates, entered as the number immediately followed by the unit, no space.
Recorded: 440g
